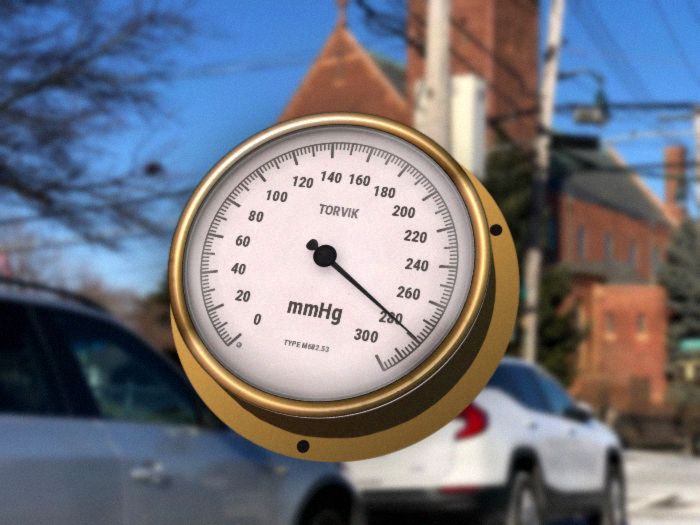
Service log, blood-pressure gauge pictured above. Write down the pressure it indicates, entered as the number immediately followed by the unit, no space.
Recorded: 280mmHg
